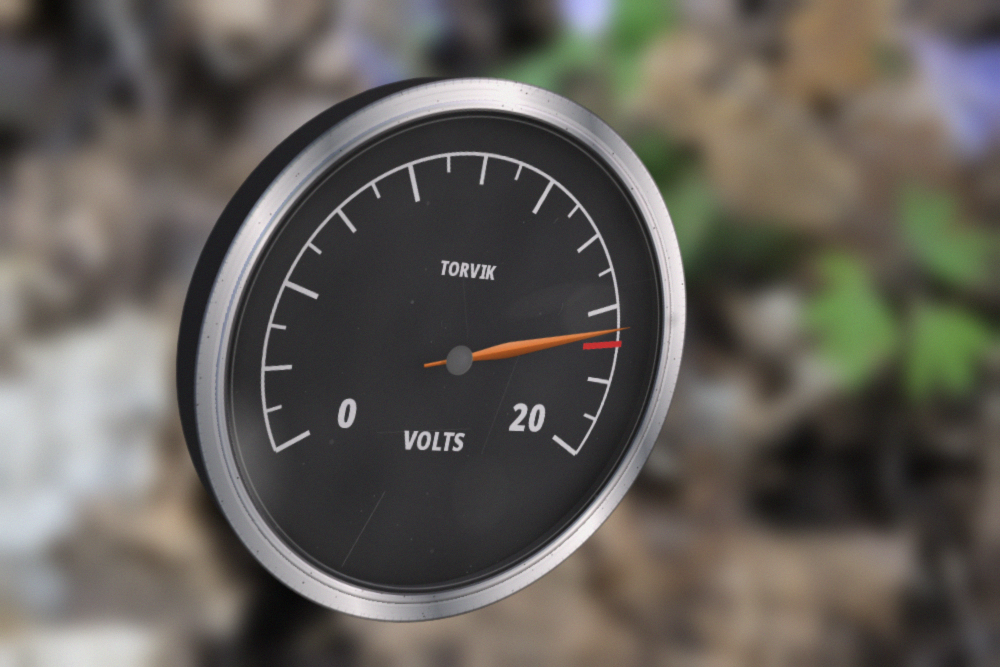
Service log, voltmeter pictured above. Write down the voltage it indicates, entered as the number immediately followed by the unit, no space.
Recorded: 16.5V
